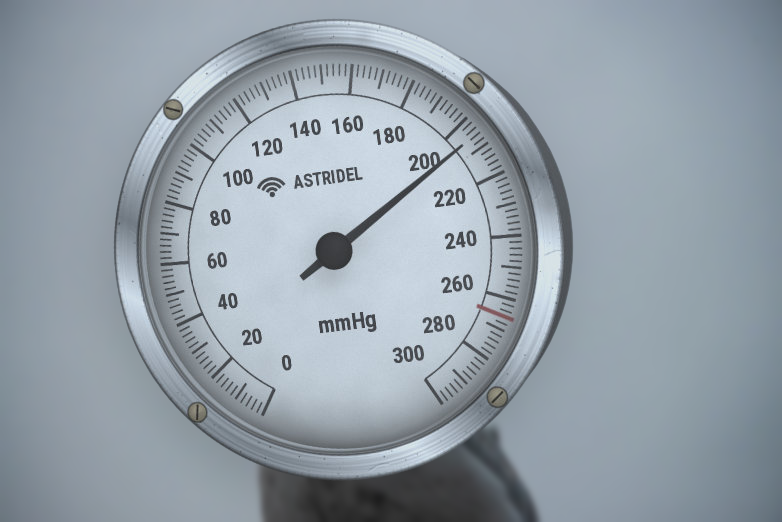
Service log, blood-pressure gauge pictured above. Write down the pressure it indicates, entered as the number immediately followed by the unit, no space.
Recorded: 206mmHg
